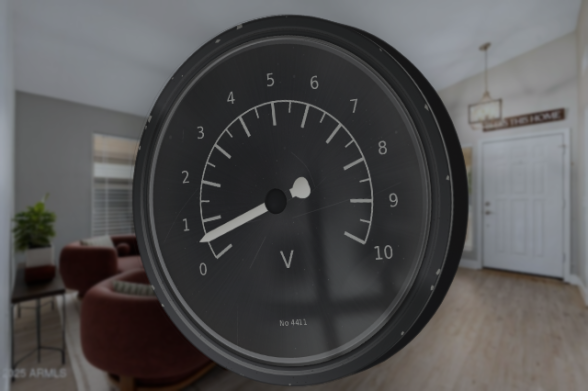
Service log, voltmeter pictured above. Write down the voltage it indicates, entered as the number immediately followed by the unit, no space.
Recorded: 0.5V
